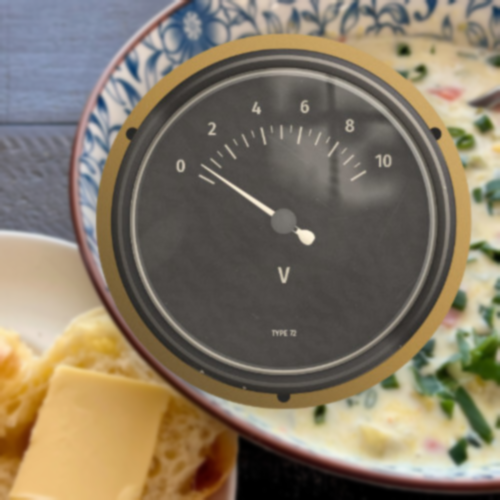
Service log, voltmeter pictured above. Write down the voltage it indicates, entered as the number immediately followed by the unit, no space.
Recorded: 0.5V
